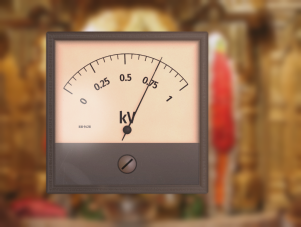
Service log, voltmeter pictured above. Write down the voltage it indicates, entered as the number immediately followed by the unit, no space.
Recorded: 0.75kV
